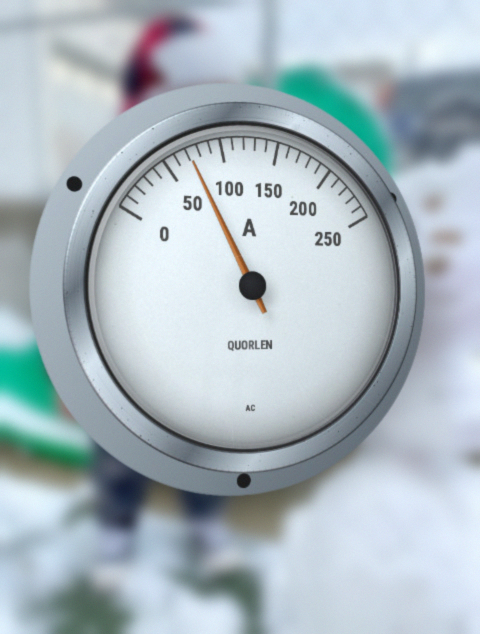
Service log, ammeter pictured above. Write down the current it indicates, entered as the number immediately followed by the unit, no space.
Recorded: 70A
